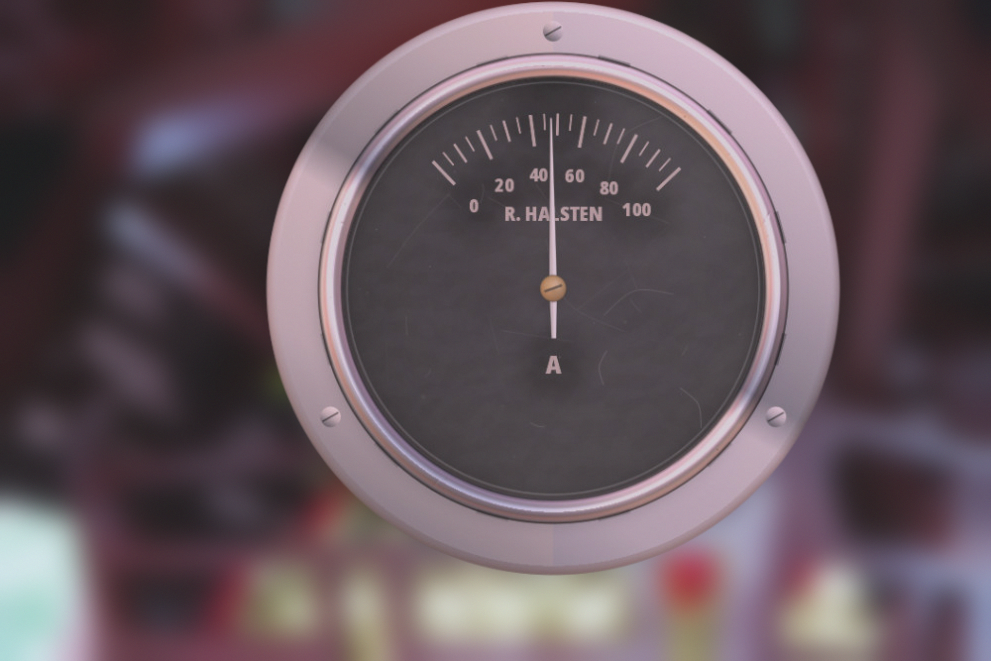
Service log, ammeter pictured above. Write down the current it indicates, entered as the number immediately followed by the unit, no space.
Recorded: 47.5A
